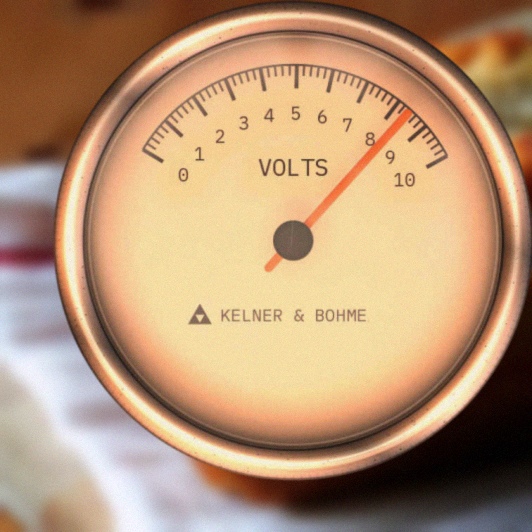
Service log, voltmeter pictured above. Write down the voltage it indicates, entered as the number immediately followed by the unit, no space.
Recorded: 8.4V
